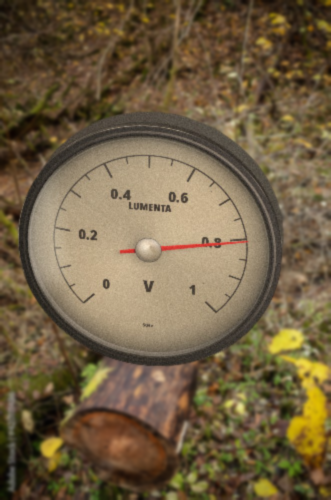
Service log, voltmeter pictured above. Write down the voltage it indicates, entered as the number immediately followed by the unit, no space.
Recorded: 0.8V
